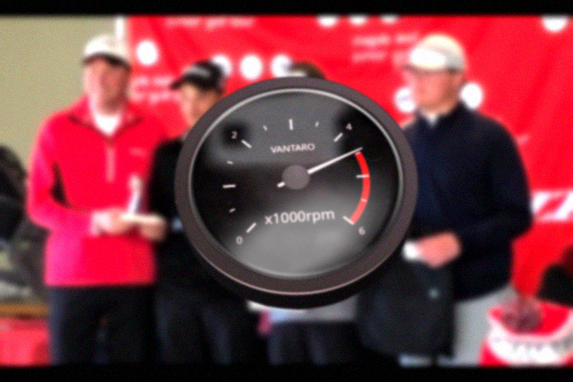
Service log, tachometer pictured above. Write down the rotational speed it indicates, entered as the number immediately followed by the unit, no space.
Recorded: 4500rpm
